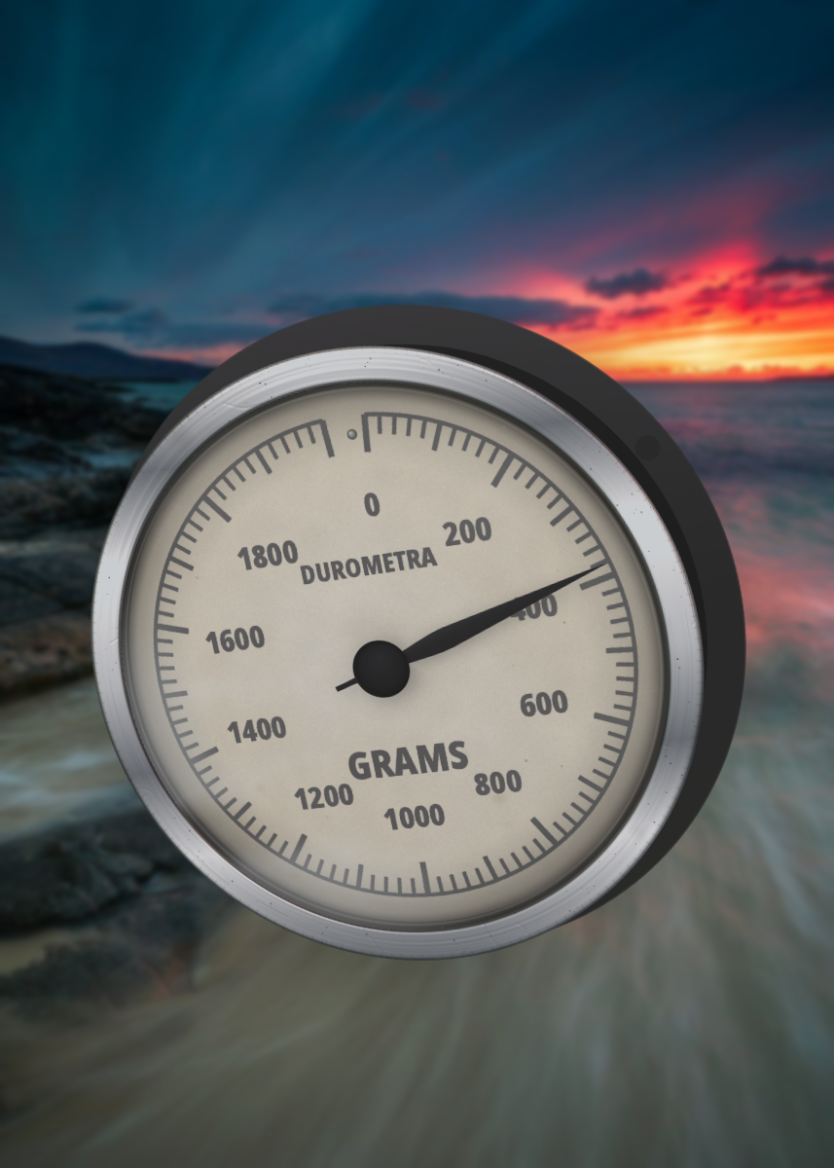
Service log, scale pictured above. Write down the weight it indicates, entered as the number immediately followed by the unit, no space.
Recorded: 380g
